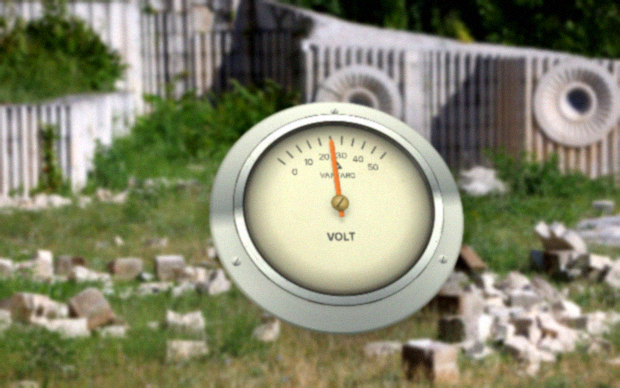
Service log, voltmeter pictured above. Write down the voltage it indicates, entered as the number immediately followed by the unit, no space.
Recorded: 25V
